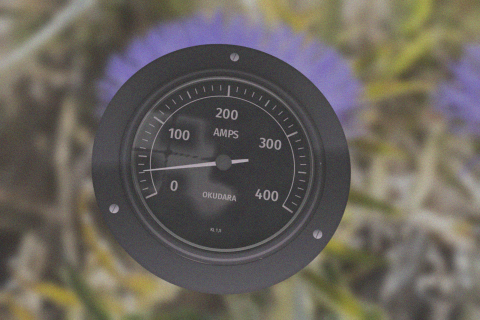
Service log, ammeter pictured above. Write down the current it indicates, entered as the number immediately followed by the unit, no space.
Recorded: 30A
